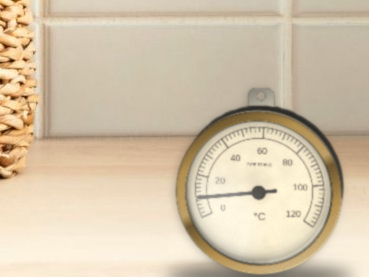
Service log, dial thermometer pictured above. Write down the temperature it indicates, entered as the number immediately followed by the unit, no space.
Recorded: 10°C
